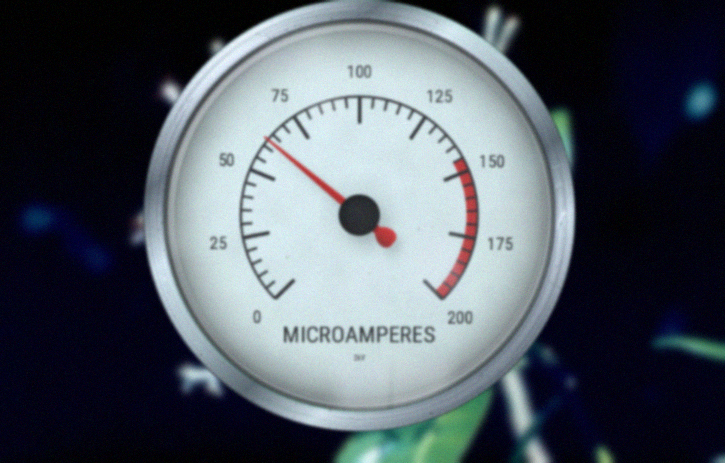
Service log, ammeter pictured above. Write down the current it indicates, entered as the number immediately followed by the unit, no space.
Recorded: 62.5µA
